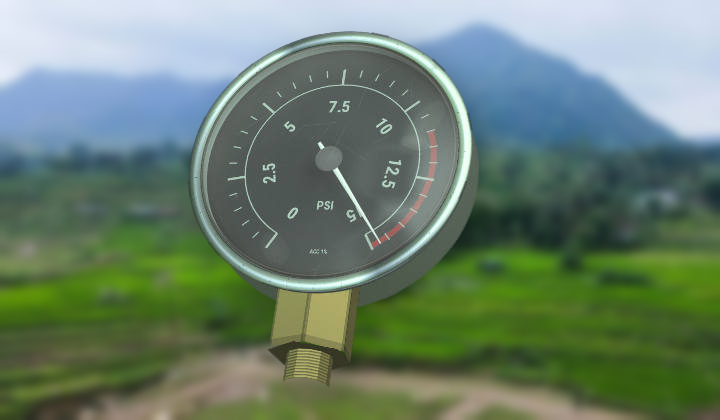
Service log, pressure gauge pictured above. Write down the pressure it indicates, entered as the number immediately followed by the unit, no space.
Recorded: 14.75psi
